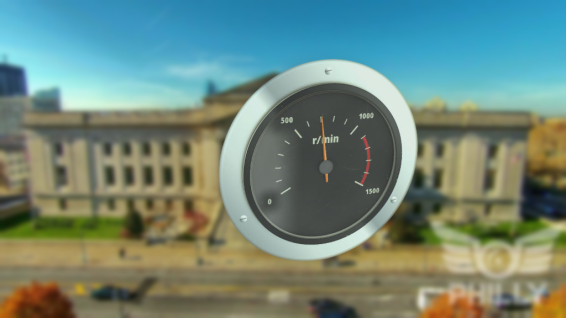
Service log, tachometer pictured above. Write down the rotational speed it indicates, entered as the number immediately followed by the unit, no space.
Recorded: 700rpm
